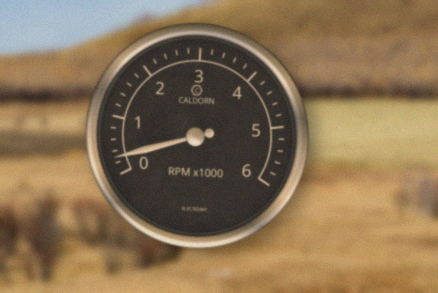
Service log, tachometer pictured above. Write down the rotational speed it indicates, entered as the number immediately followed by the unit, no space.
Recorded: 300rpm
